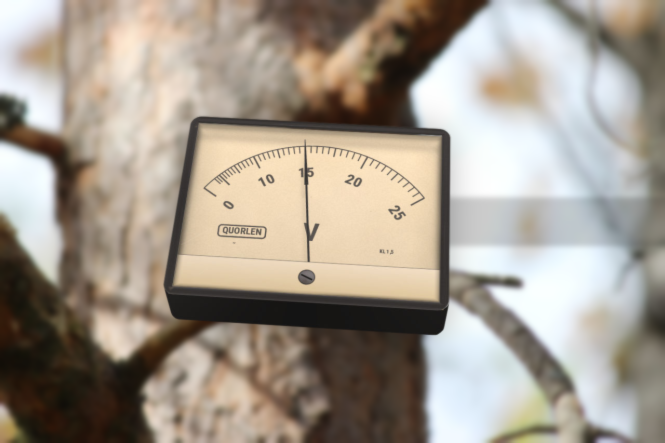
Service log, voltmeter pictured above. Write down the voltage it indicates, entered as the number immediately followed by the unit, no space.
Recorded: 15V
